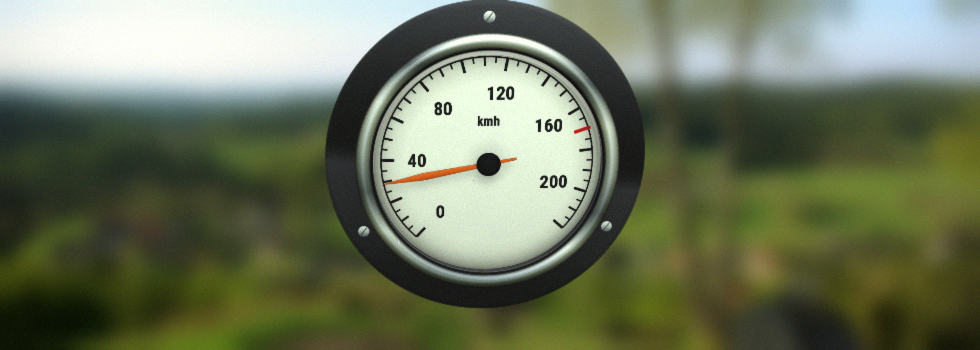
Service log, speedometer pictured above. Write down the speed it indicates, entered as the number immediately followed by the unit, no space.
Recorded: 30km/h
